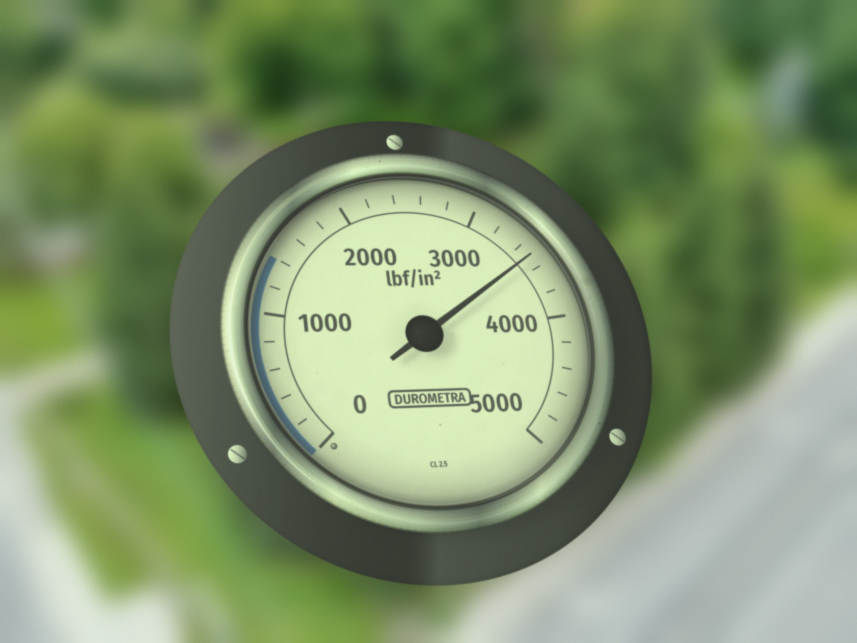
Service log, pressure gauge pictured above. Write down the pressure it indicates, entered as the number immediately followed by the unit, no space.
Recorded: 3500psi
